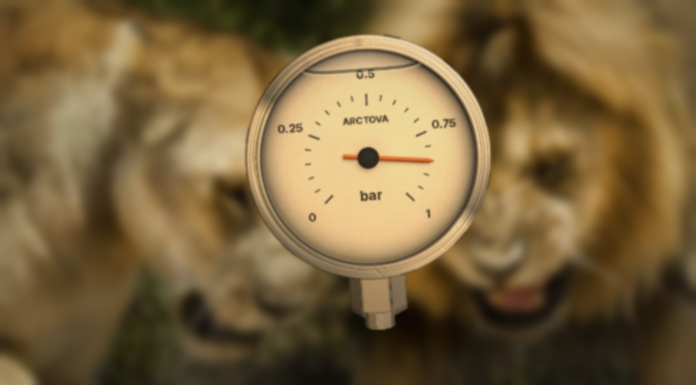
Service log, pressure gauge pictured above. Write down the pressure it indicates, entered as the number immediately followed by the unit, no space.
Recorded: 0.85bar
